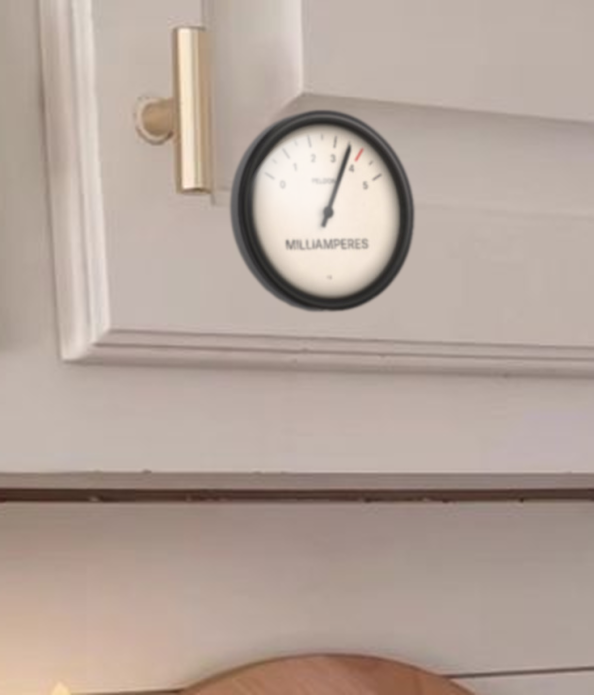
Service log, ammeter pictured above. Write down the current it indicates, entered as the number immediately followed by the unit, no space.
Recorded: 3.5mA
